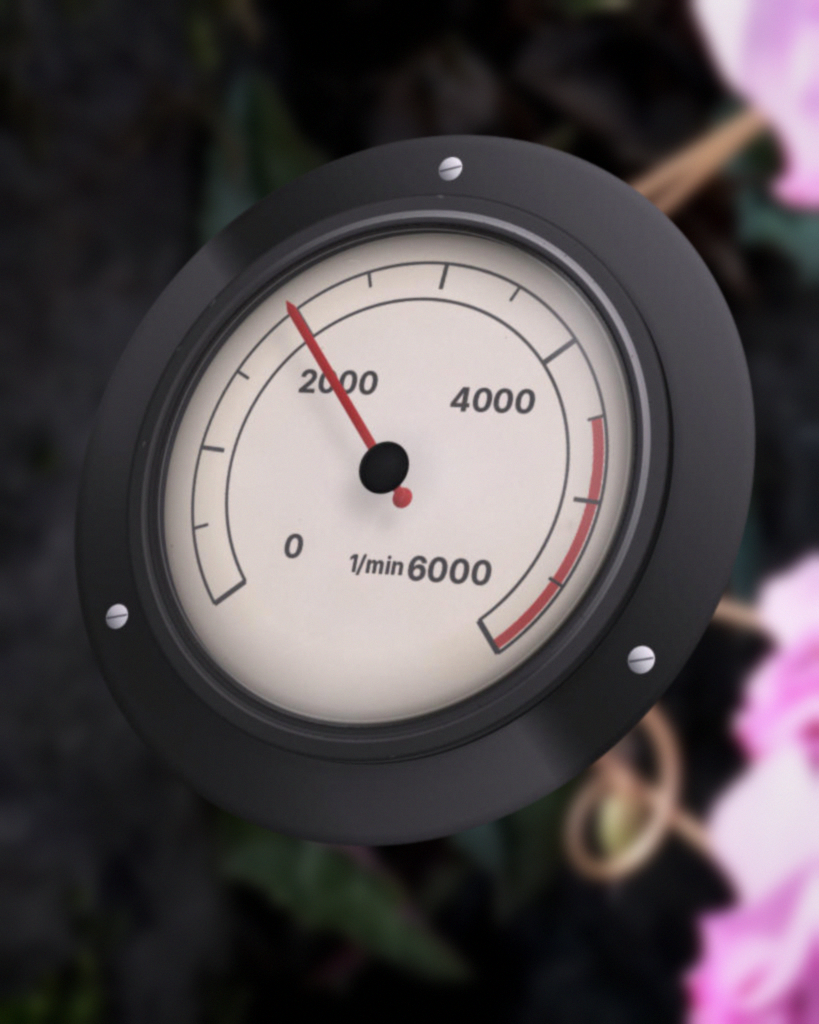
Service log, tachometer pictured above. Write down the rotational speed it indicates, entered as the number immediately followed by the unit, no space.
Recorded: 2000rpm
